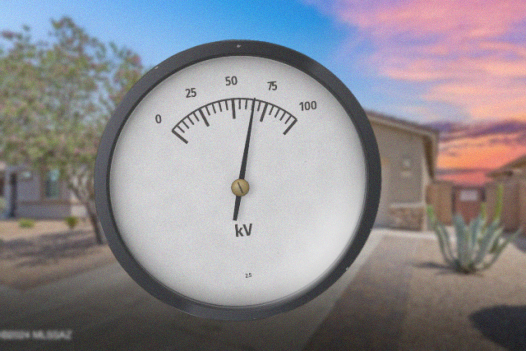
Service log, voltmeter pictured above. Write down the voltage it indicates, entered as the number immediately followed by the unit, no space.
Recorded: 65kV
